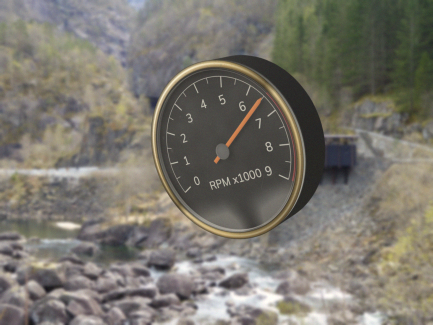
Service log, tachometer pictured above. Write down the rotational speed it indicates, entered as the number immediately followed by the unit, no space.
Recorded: 6500rpm
